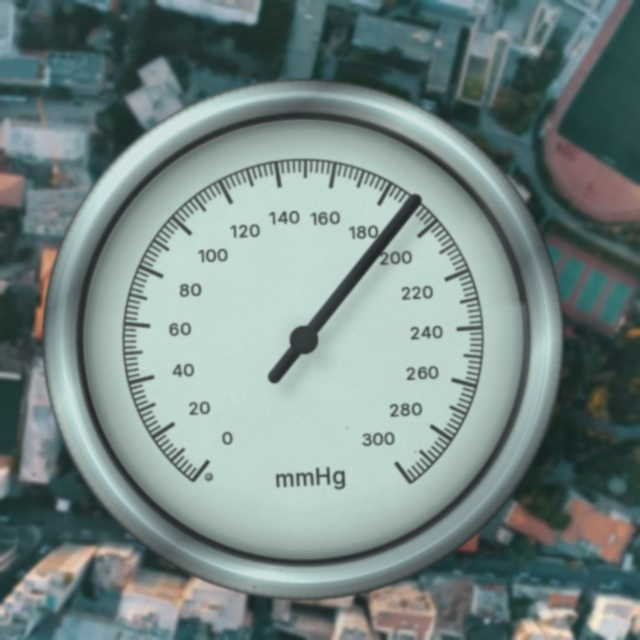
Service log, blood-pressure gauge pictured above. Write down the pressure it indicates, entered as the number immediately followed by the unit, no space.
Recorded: 190mmHg
